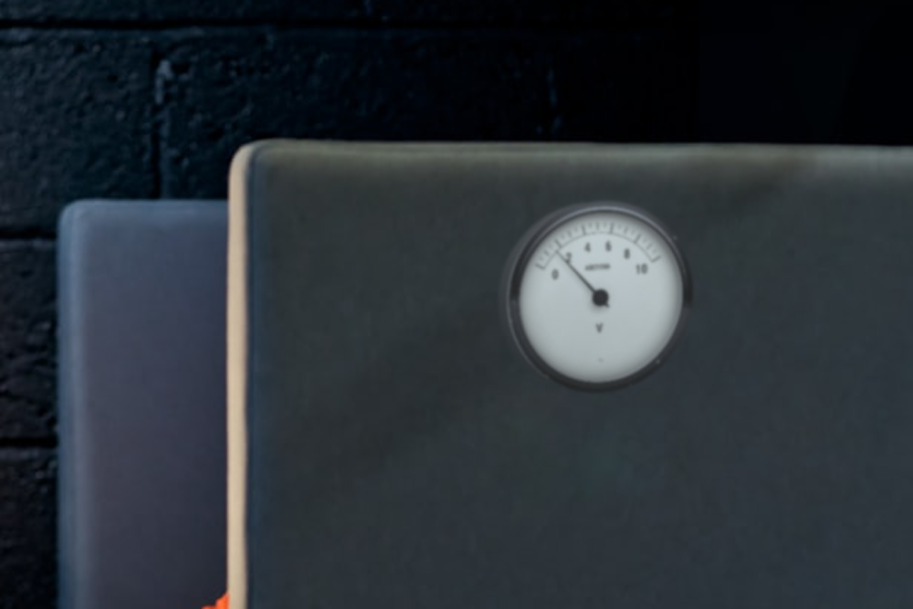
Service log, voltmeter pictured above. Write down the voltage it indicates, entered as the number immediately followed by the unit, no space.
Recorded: 1.5V
